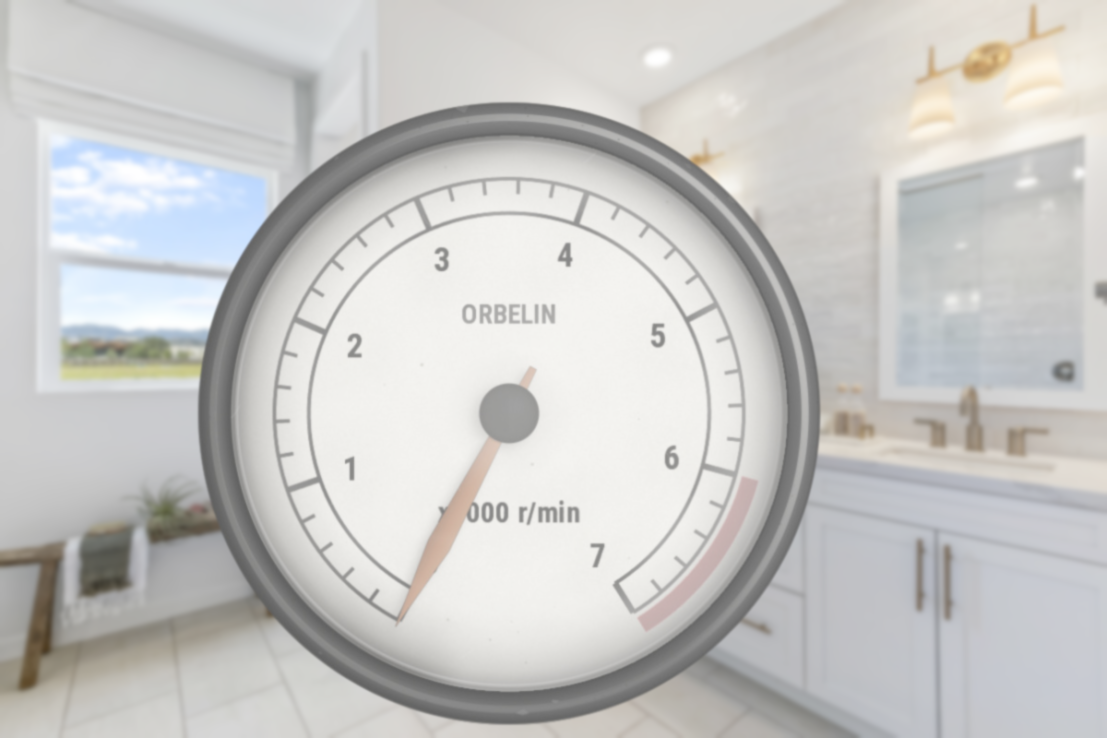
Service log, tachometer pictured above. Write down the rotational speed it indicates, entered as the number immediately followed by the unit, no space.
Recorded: 0rpm
